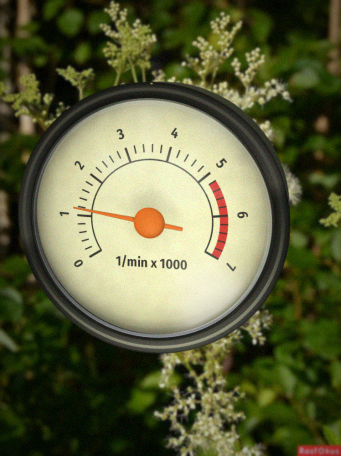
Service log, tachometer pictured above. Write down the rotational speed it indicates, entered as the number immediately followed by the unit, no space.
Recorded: 1200rpm
